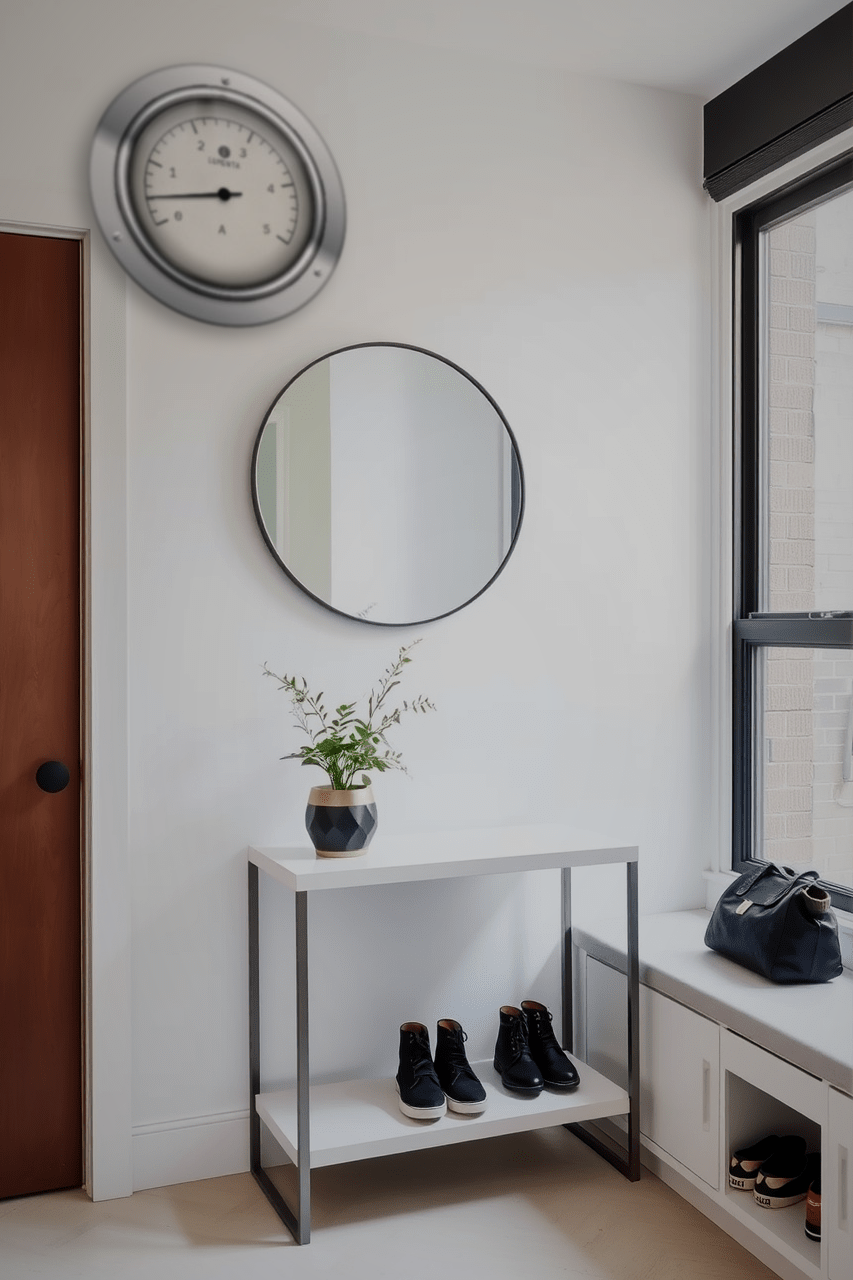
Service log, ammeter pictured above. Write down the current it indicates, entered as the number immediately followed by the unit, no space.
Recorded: 0.4A
